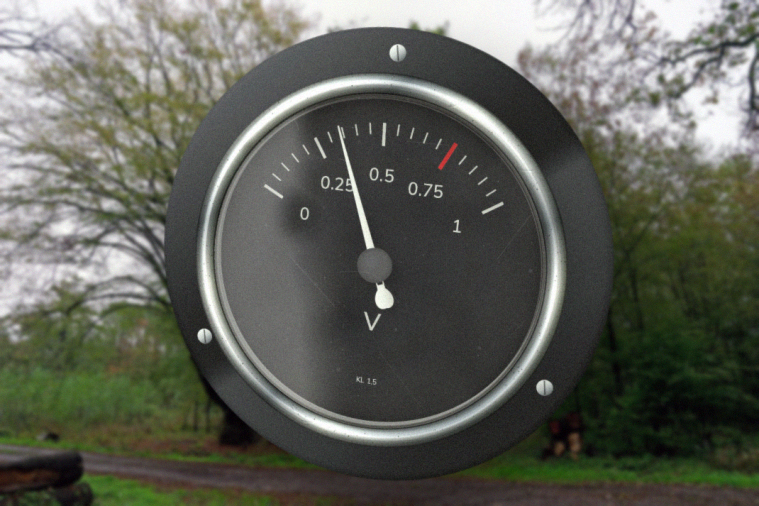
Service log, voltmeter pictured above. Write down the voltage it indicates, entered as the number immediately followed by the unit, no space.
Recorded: 0.35V
